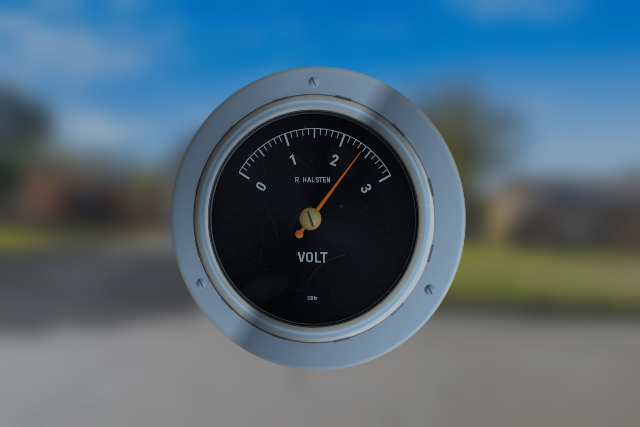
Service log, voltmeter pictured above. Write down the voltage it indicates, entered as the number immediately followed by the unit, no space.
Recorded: 2.4V
